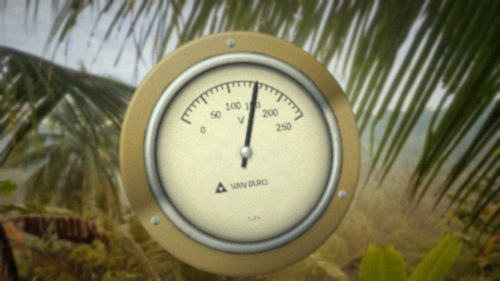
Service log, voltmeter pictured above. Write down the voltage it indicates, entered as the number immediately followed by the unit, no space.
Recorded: 150V
